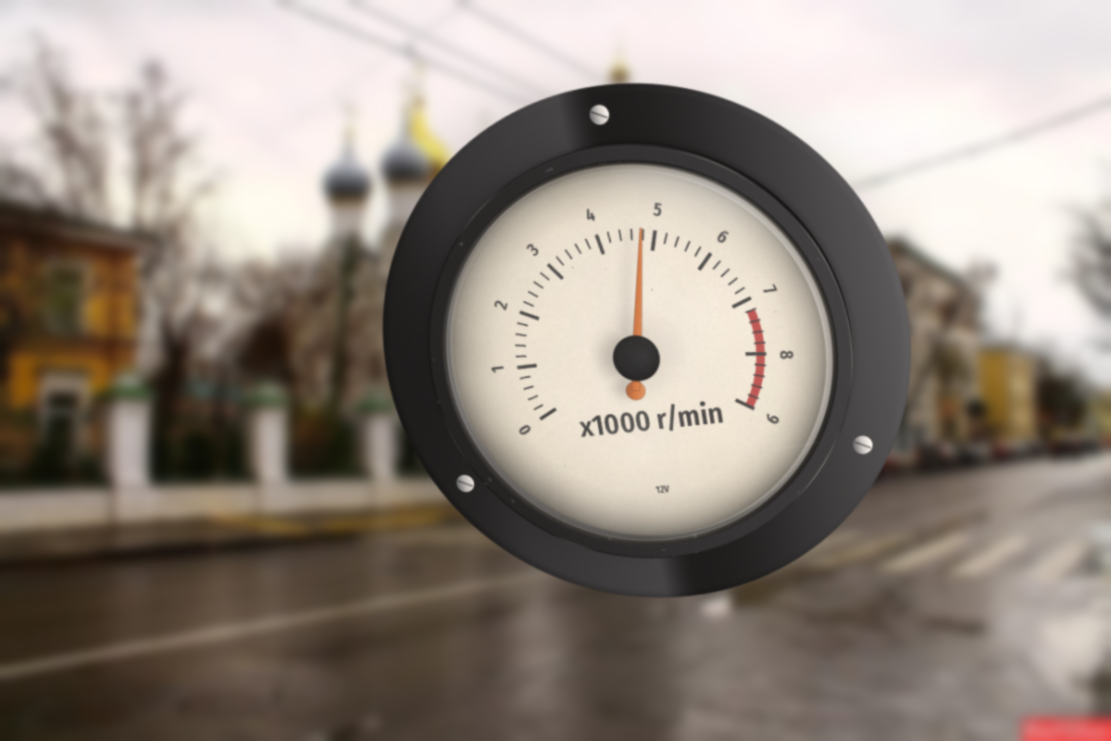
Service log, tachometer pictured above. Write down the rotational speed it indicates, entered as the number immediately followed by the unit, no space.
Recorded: 4800rpm
